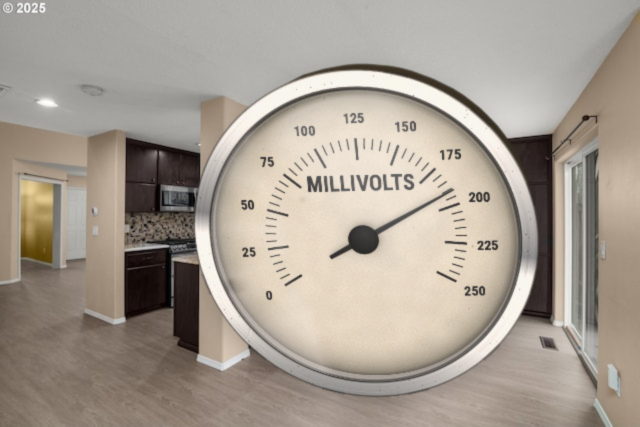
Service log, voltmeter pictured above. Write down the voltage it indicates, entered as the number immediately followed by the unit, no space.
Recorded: 190mV
